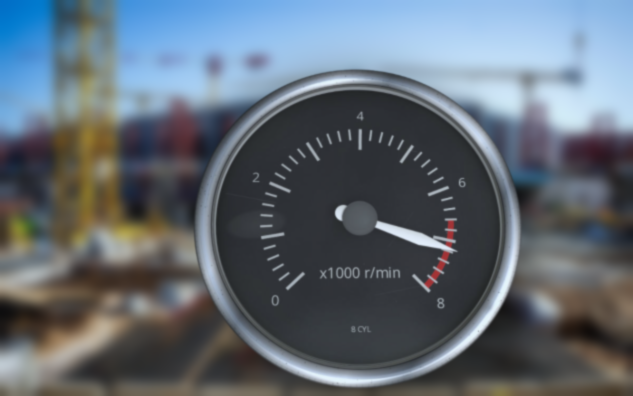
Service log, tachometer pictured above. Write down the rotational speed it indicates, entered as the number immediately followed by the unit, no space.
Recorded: 7200rpm
